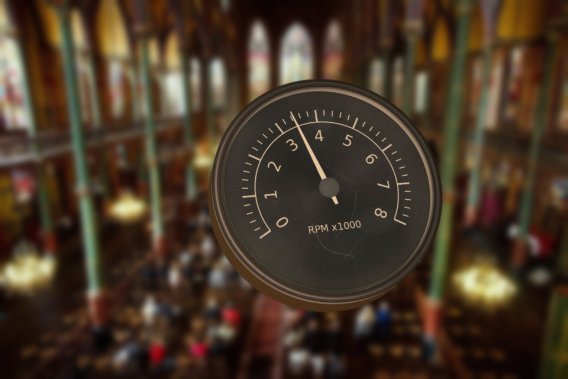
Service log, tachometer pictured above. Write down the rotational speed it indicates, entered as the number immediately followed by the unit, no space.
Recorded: 3400rpm
